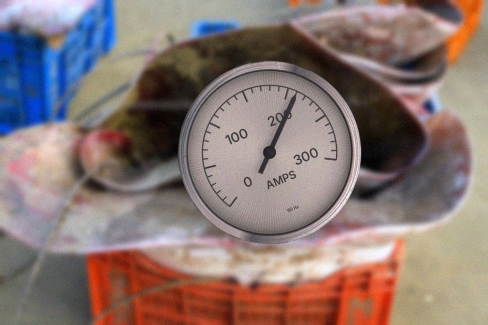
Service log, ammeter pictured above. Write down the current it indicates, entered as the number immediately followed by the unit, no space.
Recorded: 210A
